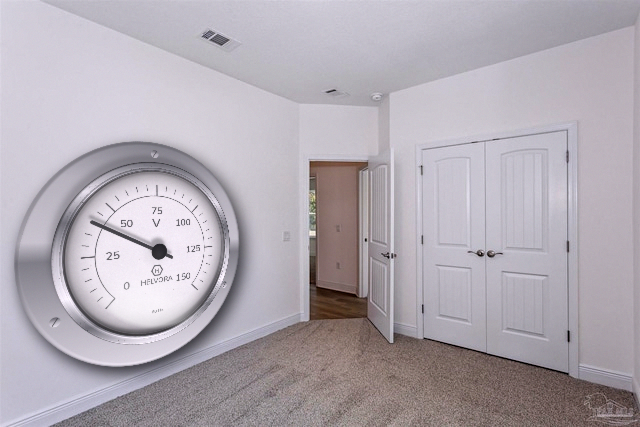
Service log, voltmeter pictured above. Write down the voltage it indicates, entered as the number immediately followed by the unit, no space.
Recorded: 40V
